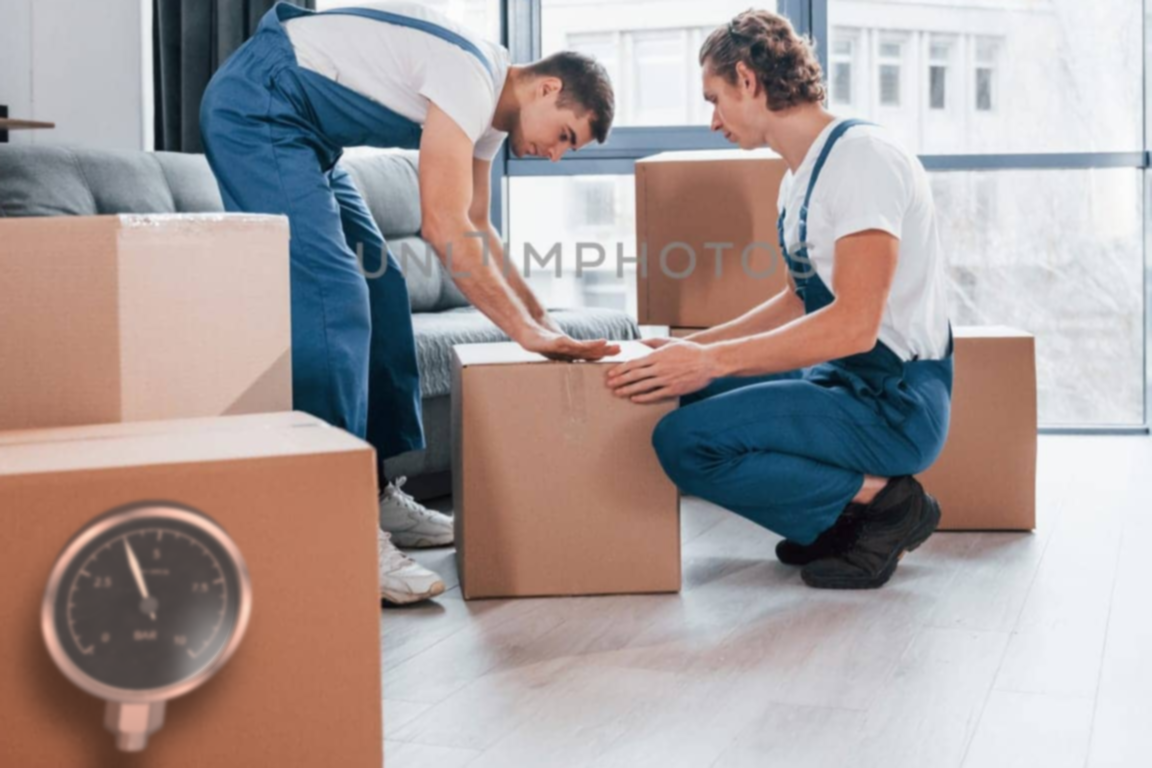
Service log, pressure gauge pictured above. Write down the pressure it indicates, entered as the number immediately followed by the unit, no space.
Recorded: 4bar
